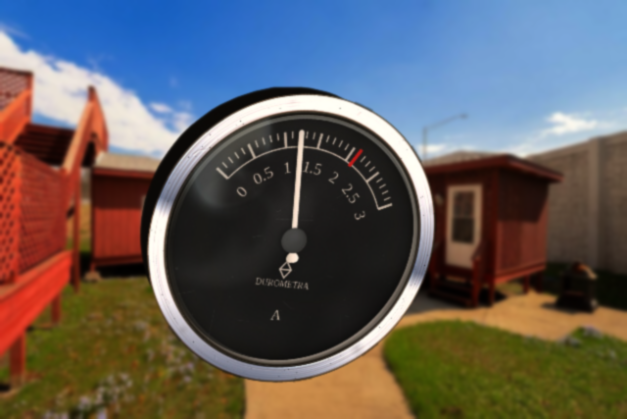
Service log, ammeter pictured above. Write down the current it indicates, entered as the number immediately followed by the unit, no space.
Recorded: 1.2A
